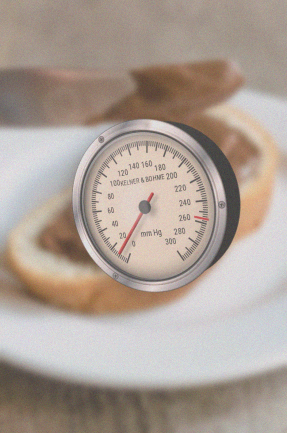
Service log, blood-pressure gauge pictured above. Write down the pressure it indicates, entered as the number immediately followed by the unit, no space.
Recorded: 10mmHg
